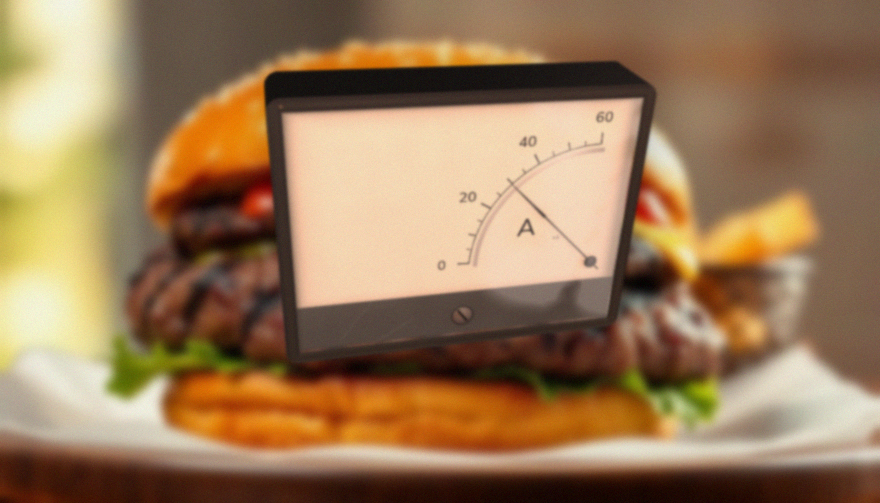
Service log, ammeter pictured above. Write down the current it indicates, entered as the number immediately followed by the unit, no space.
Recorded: 30A
